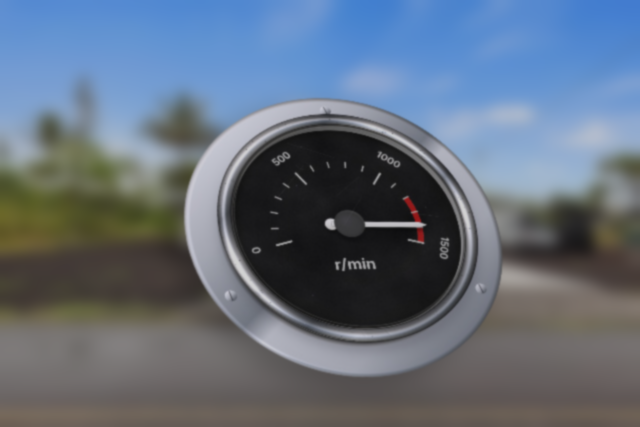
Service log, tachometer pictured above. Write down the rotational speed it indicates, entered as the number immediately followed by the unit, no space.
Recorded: 1400rpm
